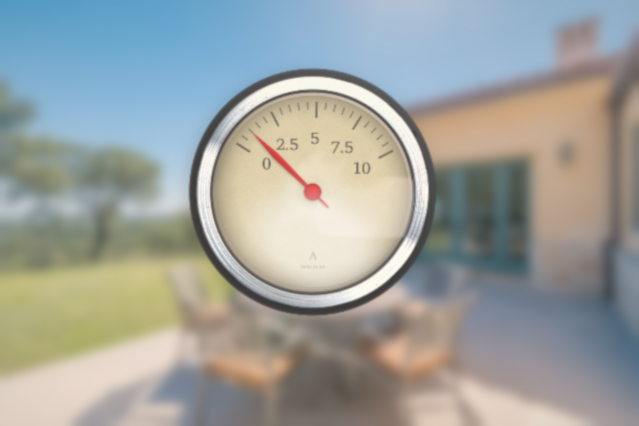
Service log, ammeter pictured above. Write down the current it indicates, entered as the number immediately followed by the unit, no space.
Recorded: 1A
